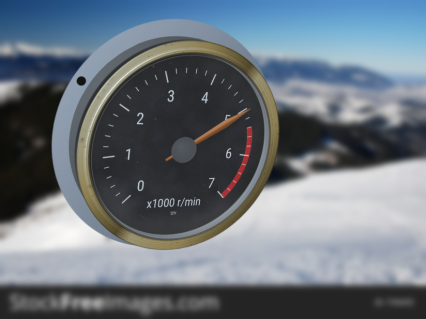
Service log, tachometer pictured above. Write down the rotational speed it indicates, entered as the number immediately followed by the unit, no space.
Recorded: 5000rpm
